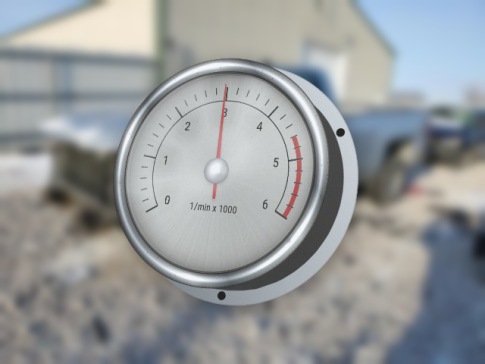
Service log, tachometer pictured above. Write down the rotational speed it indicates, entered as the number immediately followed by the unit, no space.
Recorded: 3000rpm
